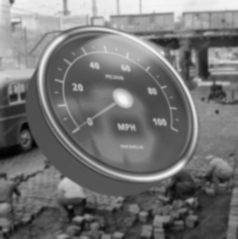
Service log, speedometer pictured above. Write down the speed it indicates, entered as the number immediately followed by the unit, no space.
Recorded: 0mph
